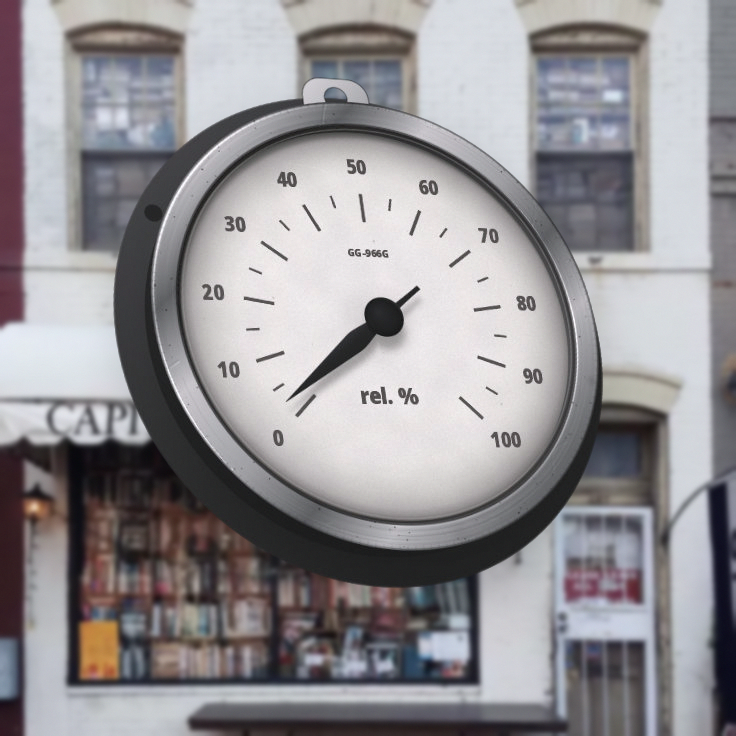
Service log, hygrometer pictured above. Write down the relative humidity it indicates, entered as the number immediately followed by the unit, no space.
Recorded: 2.5%
